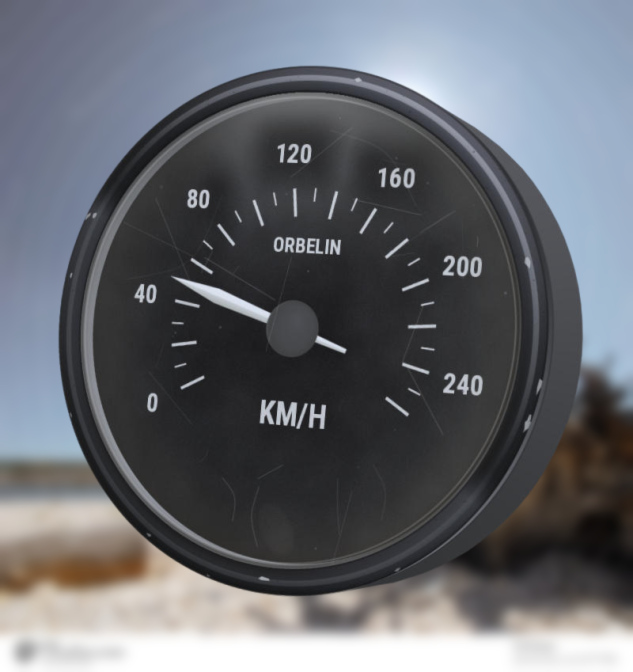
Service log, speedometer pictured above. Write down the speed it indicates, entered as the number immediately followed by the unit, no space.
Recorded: 50km/h
